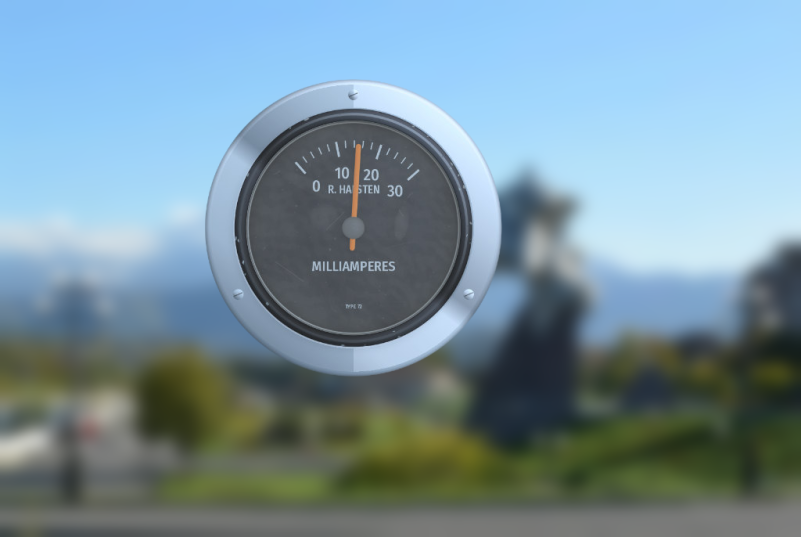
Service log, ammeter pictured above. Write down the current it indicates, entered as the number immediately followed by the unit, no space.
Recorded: 15mA
